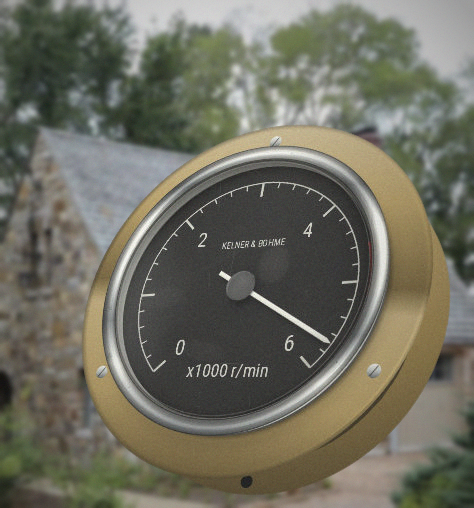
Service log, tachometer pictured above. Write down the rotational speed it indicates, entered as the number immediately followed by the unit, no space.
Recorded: 5700rpm
